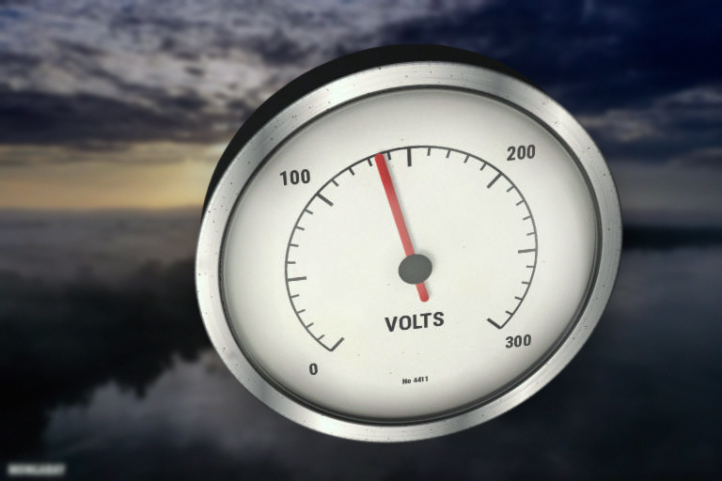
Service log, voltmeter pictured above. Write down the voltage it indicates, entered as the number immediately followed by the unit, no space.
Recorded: 135V
